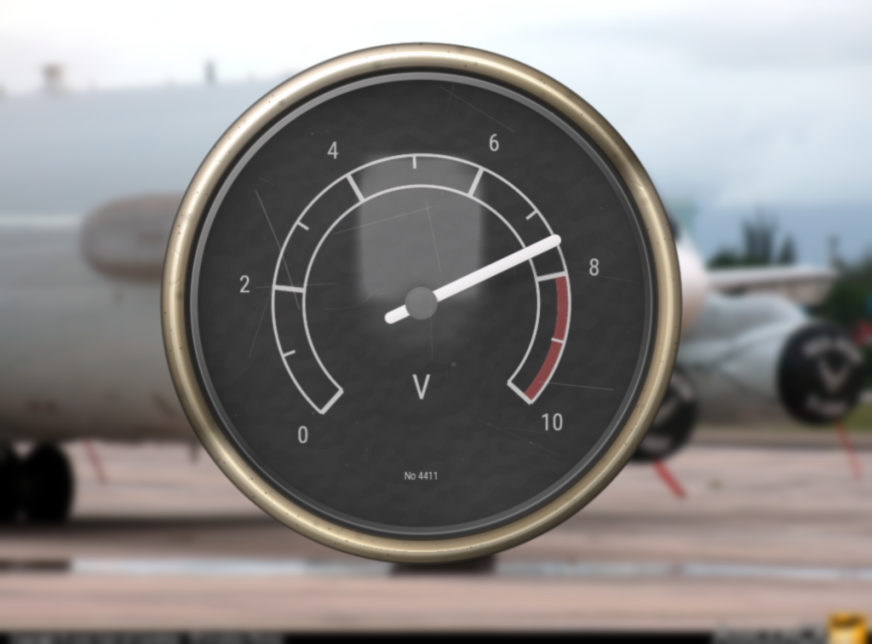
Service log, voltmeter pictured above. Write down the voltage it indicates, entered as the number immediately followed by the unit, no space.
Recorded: 7.5V
